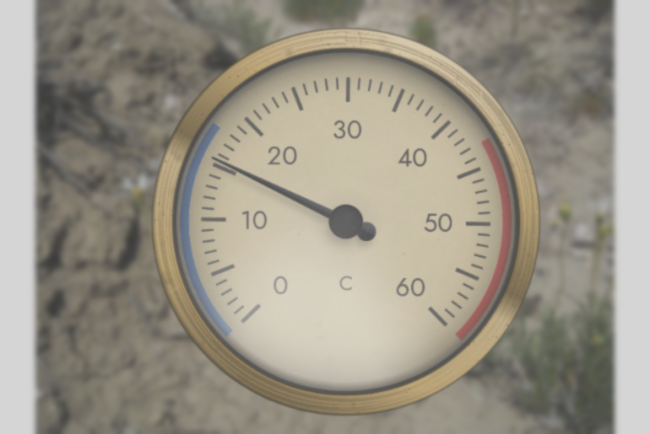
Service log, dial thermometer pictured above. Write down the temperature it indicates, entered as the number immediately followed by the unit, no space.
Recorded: 15.5°C
